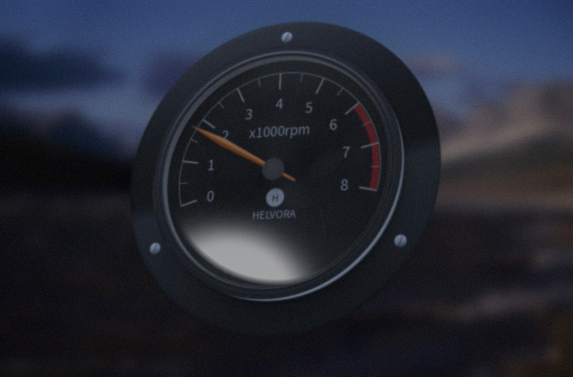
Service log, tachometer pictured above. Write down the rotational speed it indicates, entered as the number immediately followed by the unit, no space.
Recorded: 1750rpm
